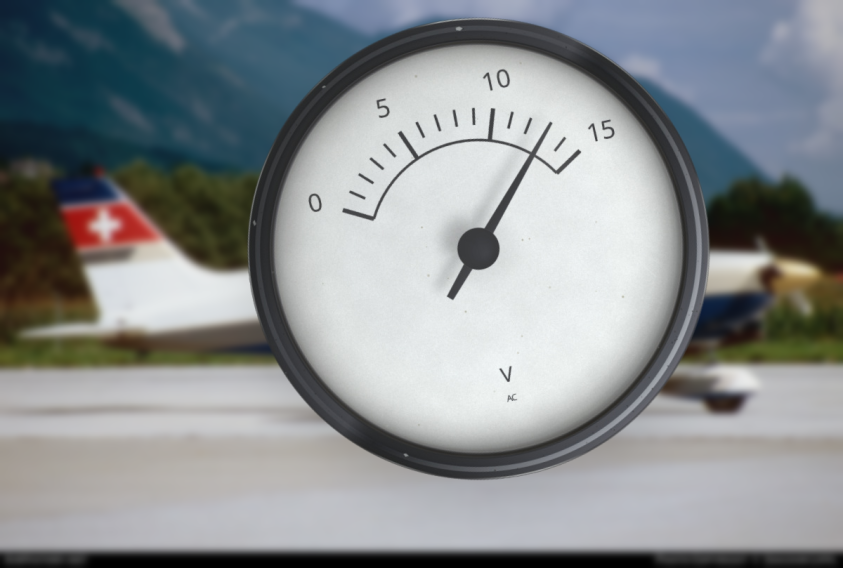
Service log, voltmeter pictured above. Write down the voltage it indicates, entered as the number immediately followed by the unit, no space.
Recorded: 13V
